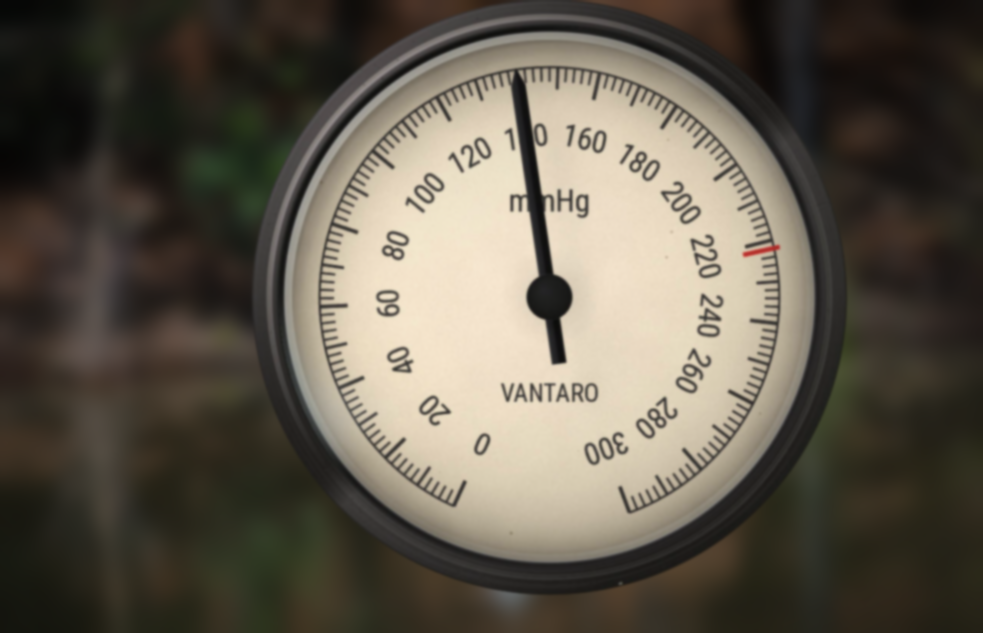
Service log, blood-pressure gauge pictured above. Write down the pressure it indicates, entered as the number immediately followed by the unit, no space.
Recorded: 140mmHg
